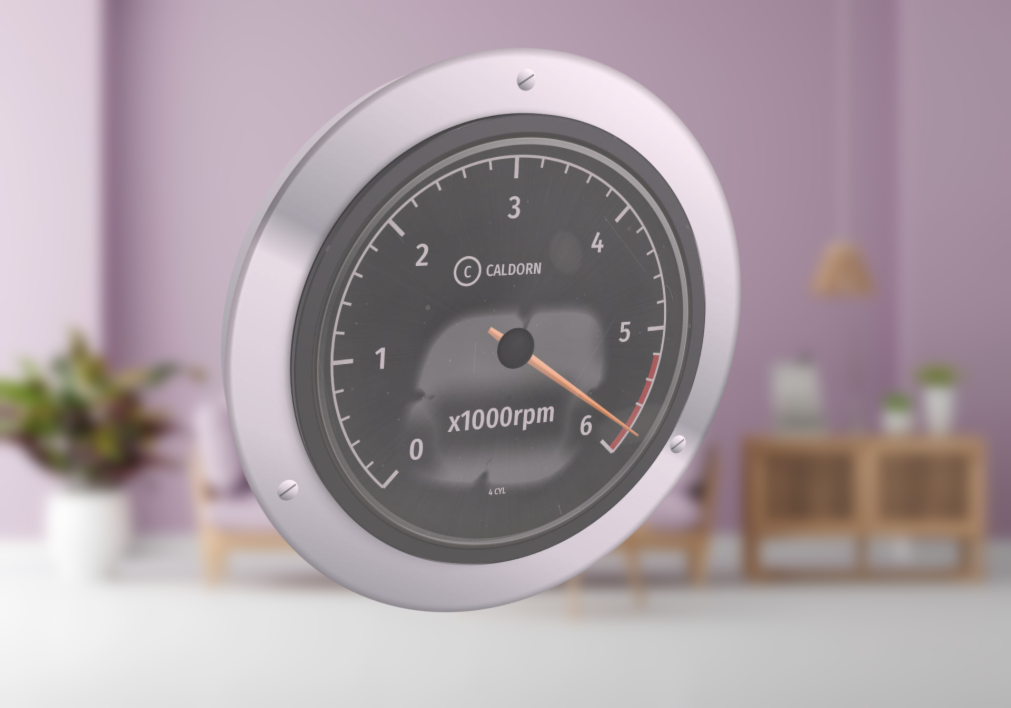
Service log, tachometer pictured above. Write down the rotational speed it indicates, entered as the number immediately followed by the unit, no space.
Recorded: 5800rpm
